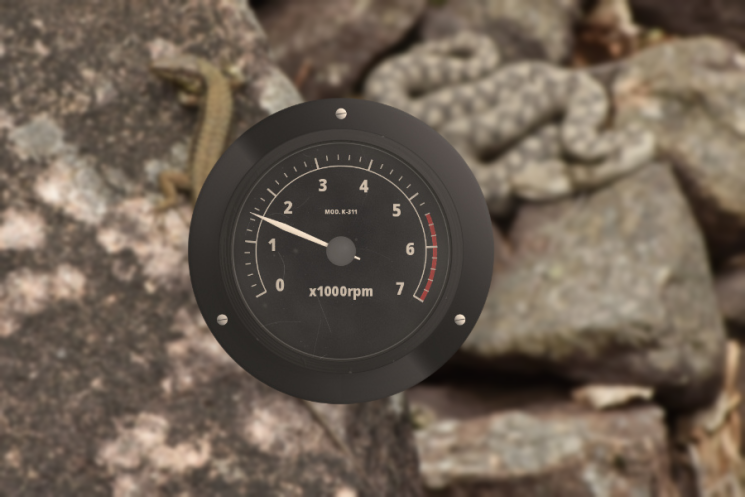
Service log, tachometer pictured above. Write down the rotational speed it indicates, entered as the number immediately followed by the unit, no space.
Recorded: 1500rpm
